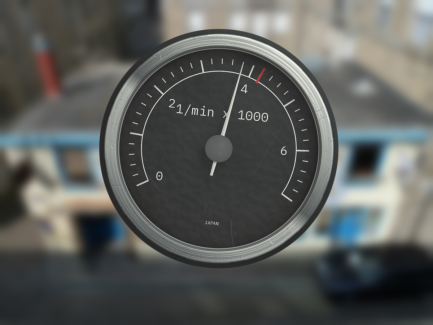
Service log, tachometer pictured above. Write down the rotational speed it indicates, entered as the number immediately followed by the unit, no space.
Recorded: 3800rpm
